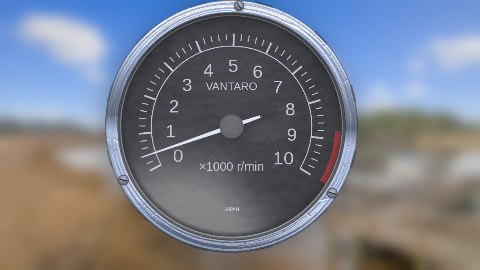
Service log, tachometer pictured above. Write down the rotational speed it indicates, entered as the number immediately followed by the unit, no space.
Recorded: 400rpm
